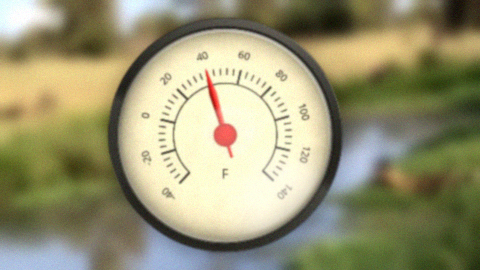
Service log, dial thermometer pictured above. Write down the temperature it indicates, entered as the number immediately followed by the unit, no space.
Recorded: 40°F
